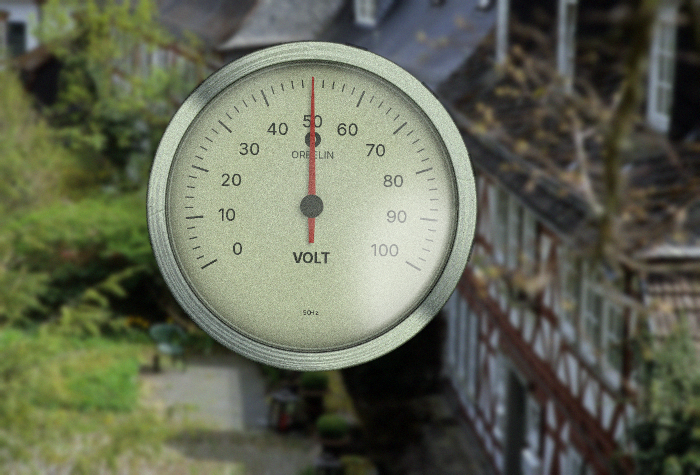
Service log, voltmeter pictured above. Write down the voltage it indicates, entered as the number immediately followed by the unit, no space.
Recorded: 50V
